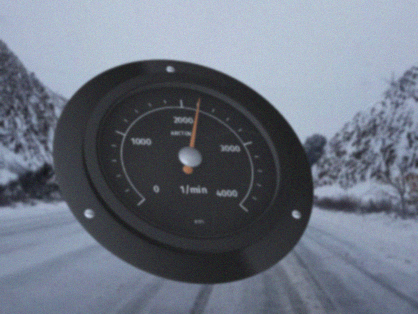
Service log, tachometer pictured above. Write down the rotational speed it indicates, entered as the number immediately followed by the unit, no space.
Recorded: 2200rpm
